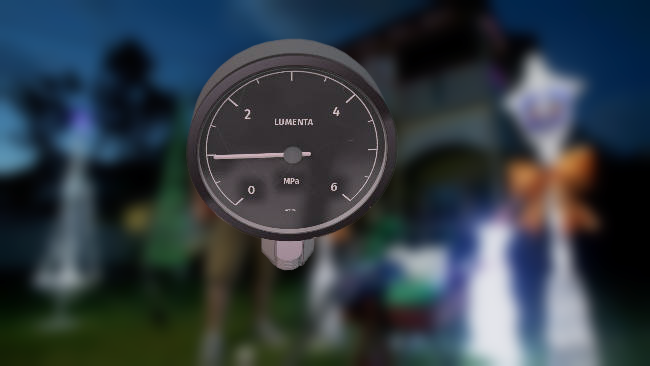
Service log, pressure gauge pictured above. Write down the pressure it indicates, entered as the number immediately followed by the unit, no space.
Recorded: 1MPa
